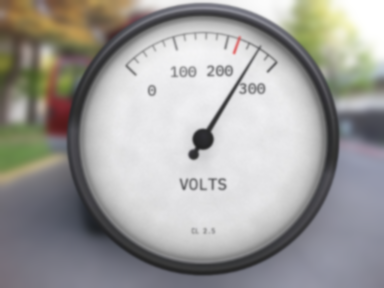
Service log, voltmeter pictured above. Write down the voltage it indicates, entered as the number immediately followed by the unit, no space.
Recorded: 260V
